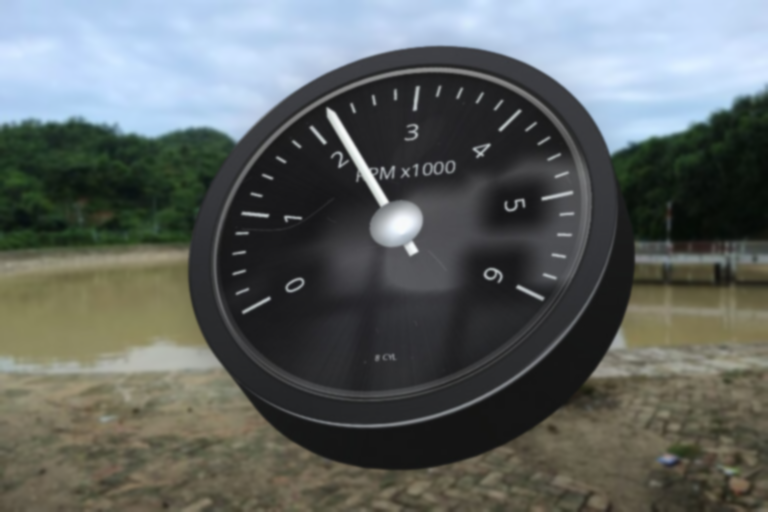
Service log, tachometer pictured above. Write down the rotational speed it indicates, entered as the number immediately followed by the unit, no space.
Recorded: 2200rpm
